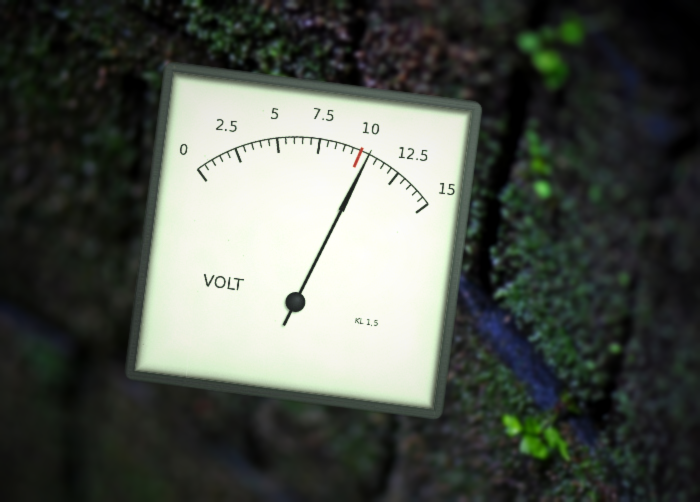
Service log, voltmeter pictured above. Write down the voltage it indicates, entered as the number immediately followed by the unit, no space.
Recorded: 10.5V
